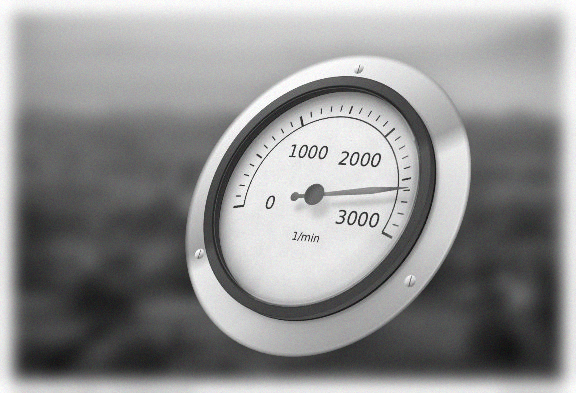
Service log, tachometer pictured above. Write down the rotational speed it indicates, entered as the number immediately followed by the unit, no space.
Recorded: 2600rpm
